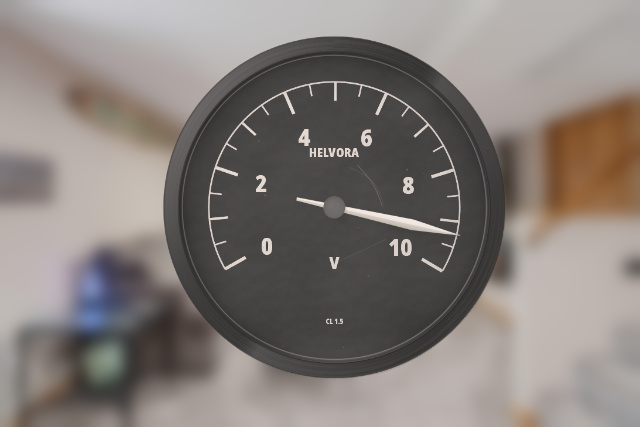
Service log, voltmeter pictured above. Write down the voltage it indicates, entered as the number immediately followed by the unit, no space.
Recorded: 9.25V
